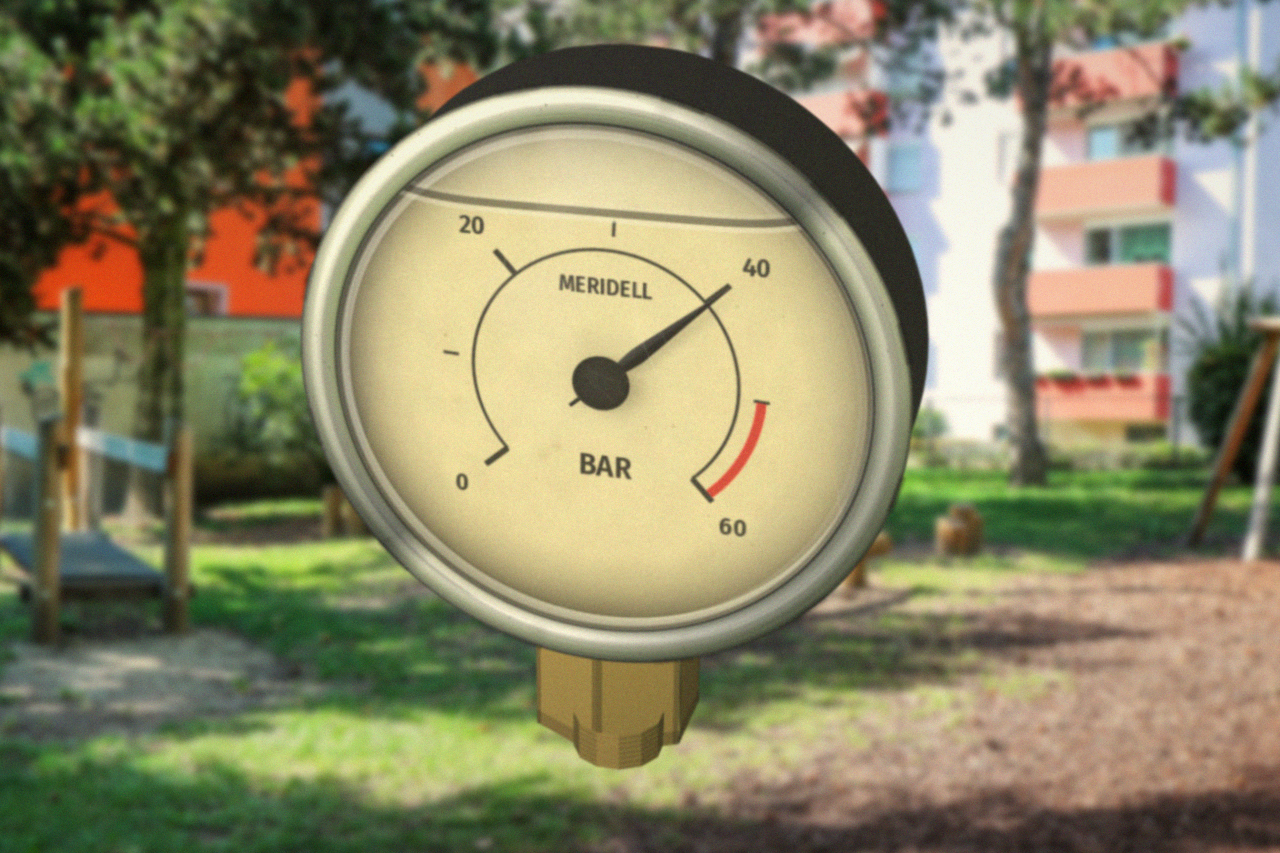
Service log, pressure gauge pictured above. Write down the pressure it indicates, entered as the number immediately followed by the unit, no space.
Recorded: 40bar
